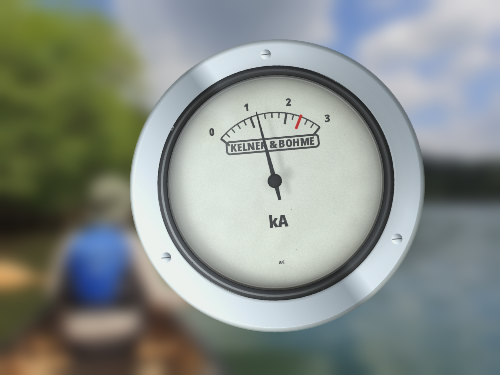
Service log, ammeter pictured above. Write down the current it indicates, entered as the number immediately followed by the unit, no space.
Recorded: 1.2kA
